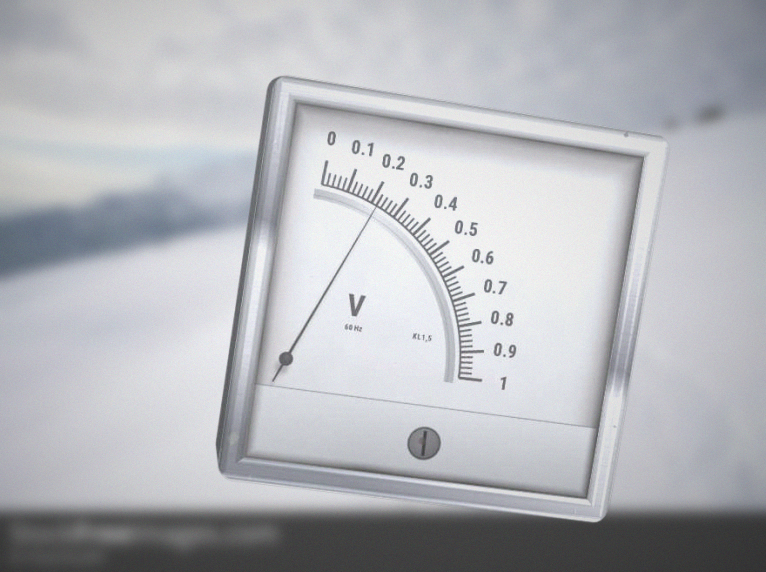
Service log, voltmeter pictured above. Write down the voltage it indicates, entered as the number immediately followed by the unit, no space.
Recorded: 0.22V
